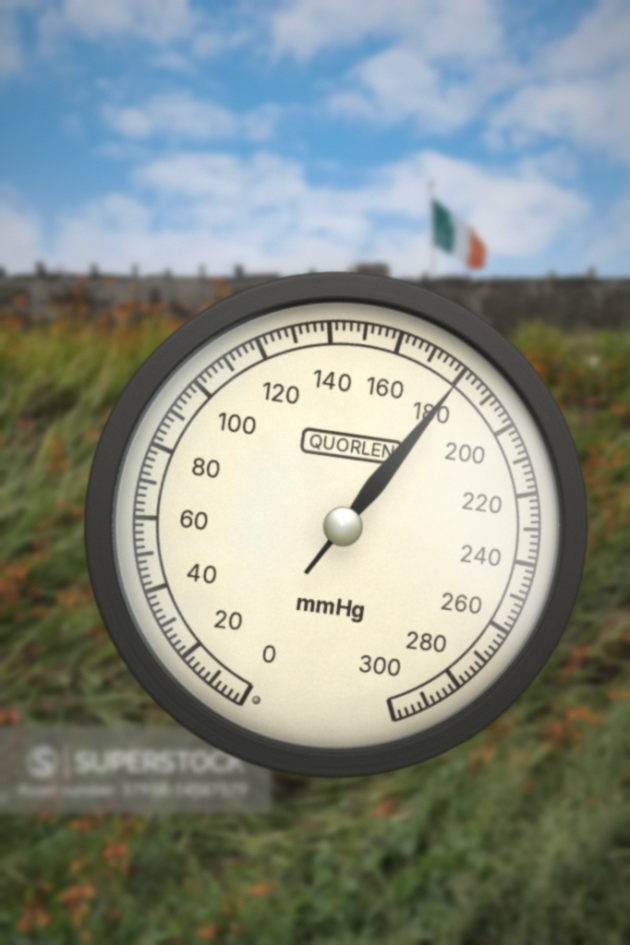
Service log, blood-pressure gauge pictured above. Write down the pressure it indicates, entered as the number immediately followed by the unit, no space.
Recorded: 180mmHg
